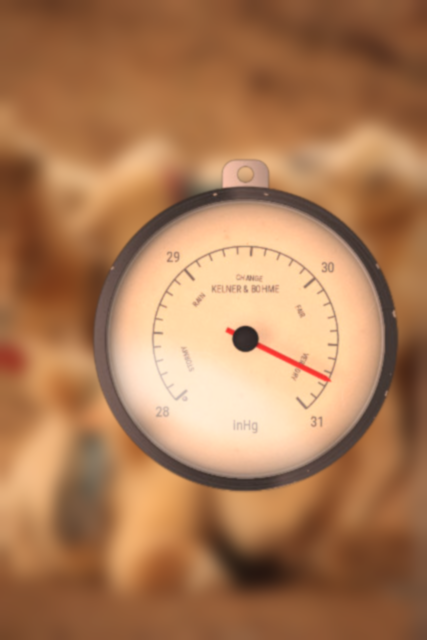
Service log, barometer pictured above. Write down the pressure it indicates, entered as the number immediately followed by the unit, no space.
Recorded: 30.75inHg
